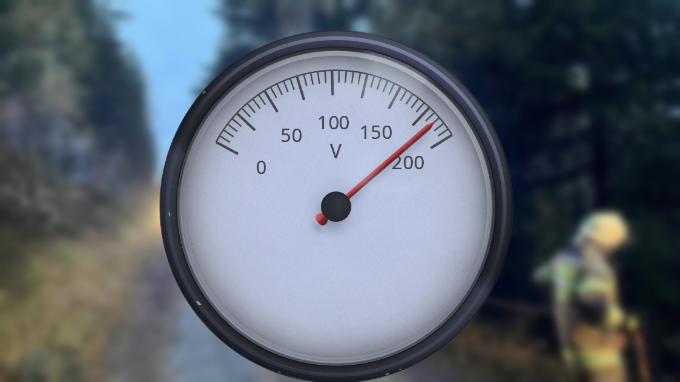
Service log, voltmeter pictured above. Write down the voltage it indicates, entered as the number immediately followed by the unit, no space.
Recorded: 185V
